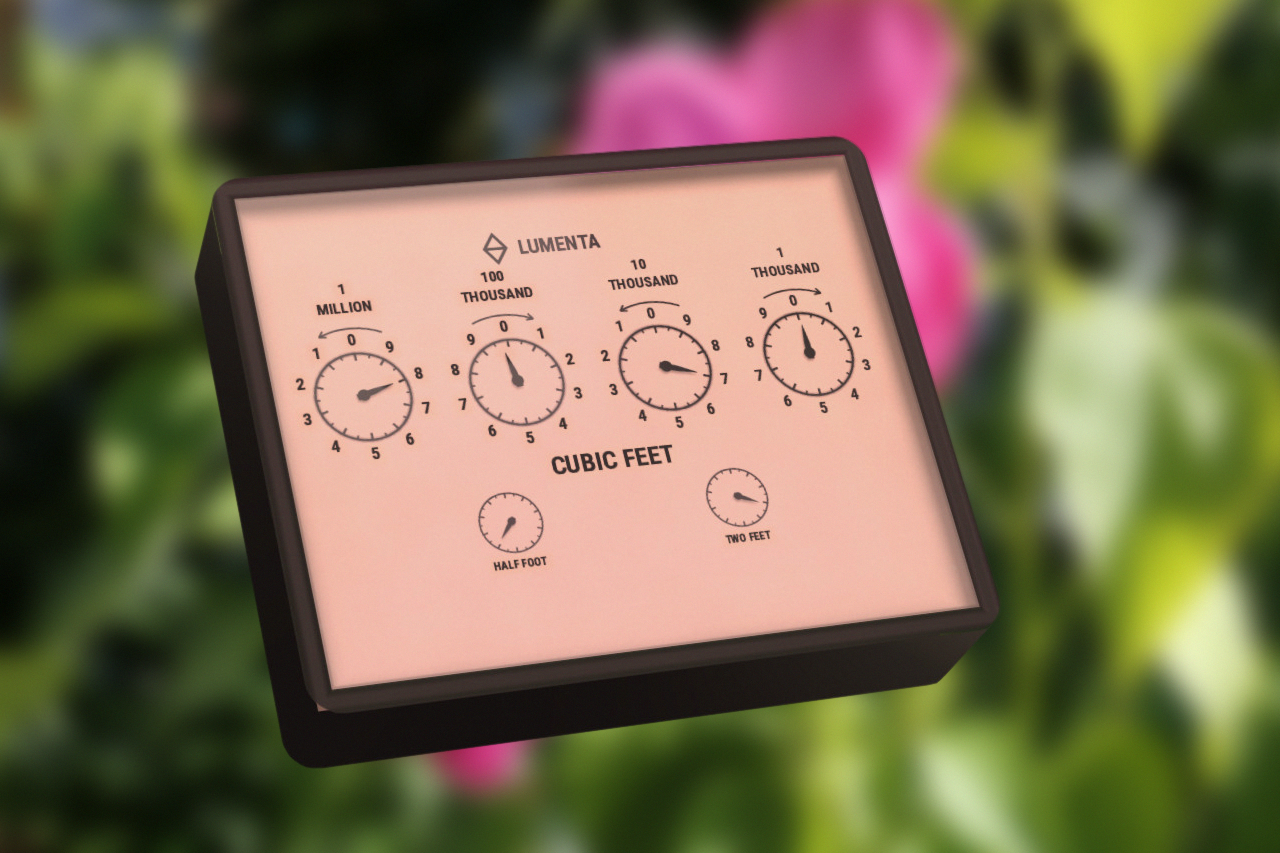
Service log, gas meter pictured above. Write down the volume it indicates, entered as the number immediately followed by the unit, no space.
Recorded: 797000ft³
